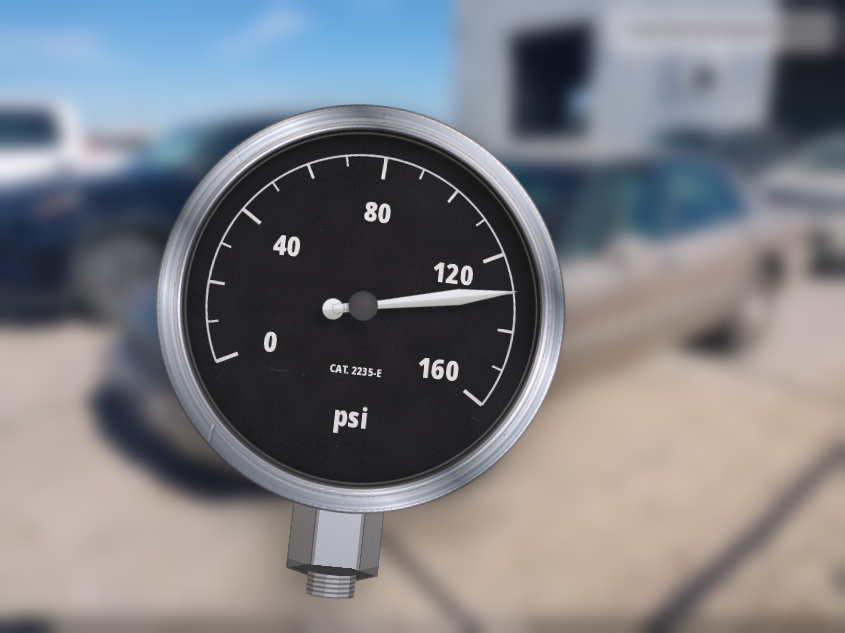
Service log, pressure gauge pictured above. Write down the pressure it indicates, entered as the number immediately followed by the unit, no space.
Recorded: 130psi
